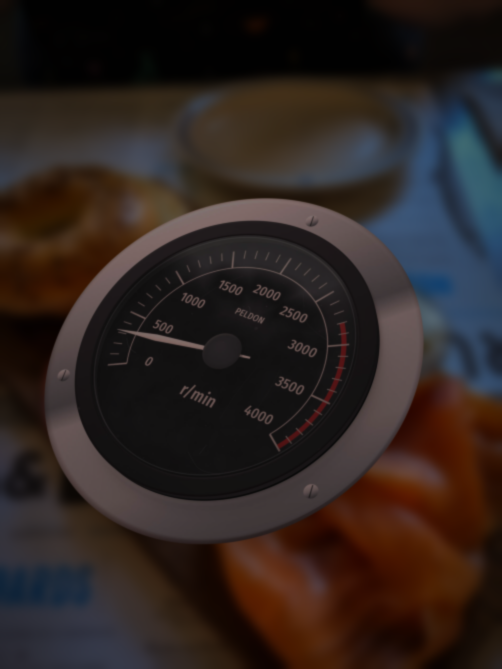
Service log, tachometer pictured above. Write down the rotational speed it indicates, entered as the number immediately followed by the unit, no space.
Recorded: 300rpm
